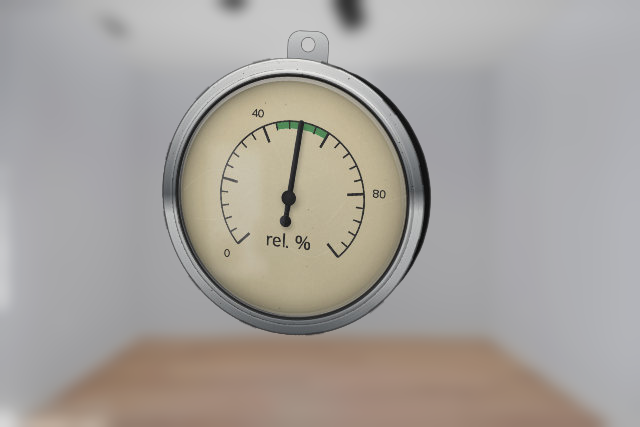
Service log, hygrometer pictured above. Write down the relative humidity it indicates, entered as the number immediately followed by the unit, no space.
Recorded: 52%
